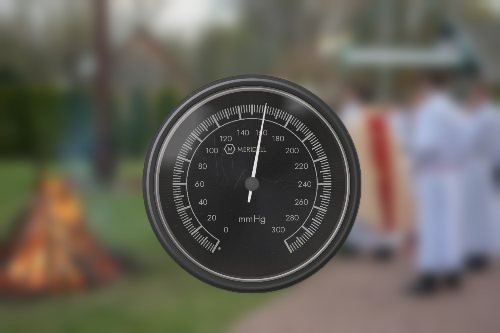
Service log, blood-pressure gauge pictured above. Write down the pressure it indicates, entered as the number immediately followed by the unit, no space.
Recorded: 160mmHg
